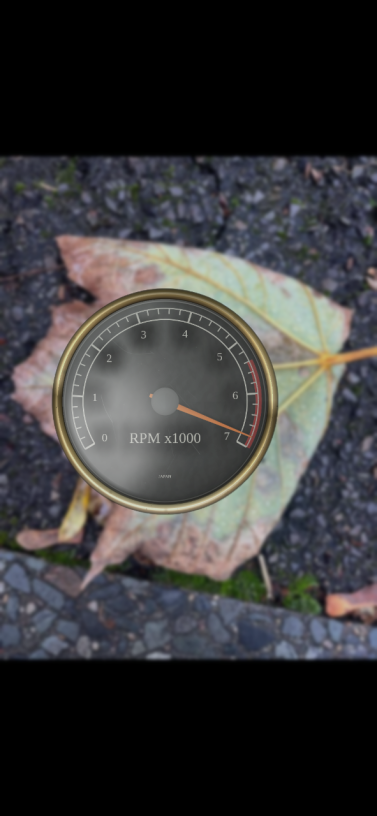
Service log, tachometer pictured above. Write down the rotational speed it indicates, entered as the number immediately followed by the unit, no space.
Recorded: 6800rpm
